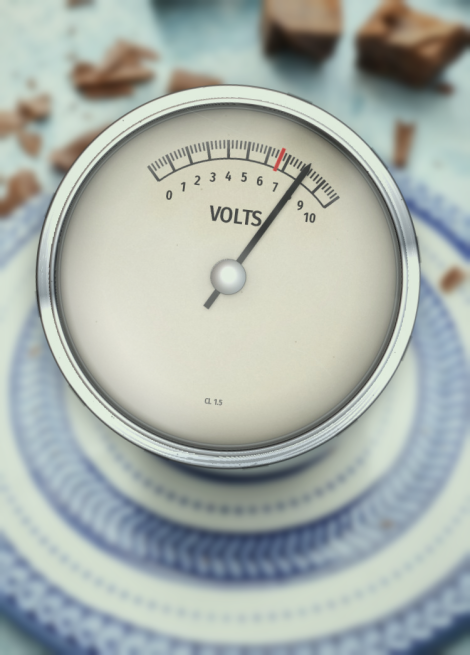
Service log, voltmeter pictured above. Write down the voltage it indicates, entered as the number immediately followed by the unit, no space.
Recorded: 8V
